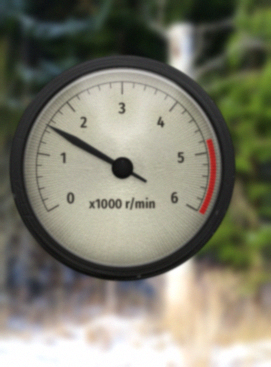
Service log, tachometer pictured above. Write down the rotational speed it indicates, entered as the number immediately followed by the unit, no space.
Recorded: 1500rpm
